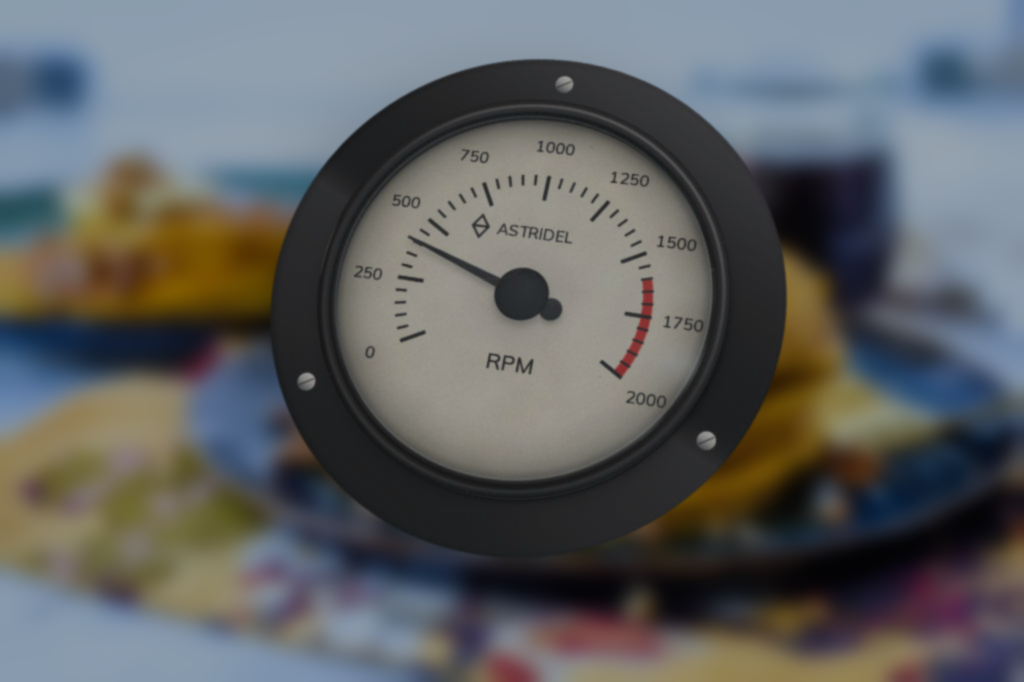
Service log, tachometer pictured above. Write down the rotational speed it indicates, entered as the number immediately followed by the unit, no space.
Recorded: 400rpm
